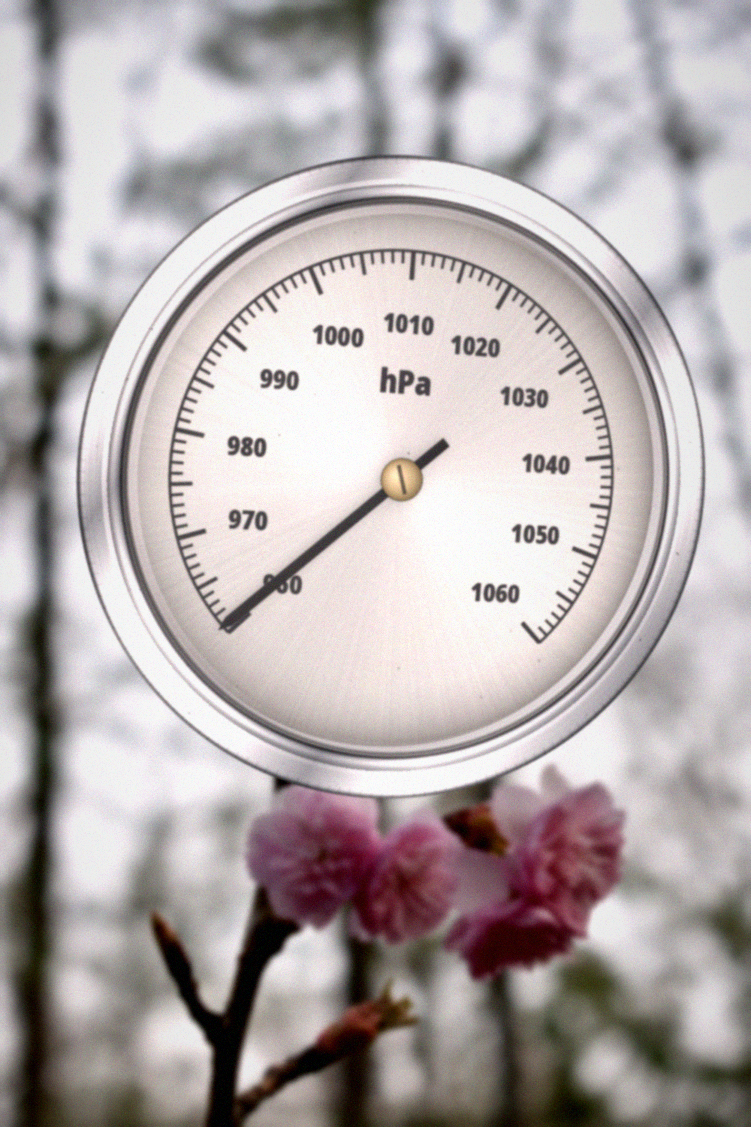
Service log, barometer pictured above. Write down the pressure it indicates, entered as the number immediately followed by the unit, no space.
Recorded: 961hPa
